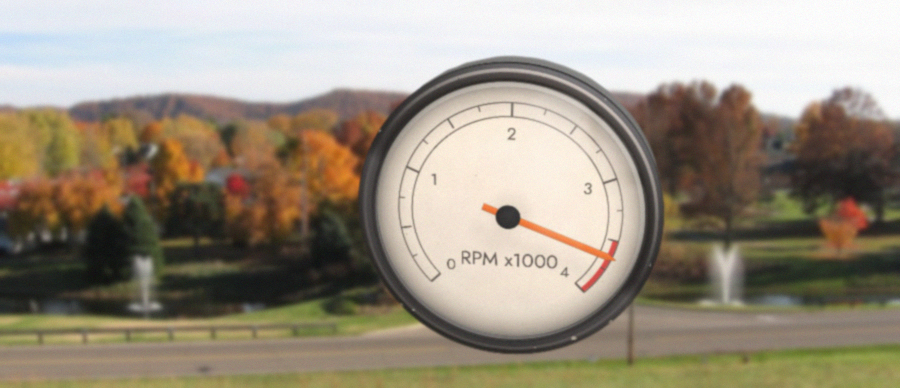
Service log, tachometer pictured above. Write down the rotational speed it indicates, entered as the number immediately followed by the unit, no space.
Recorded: 3625rpm
